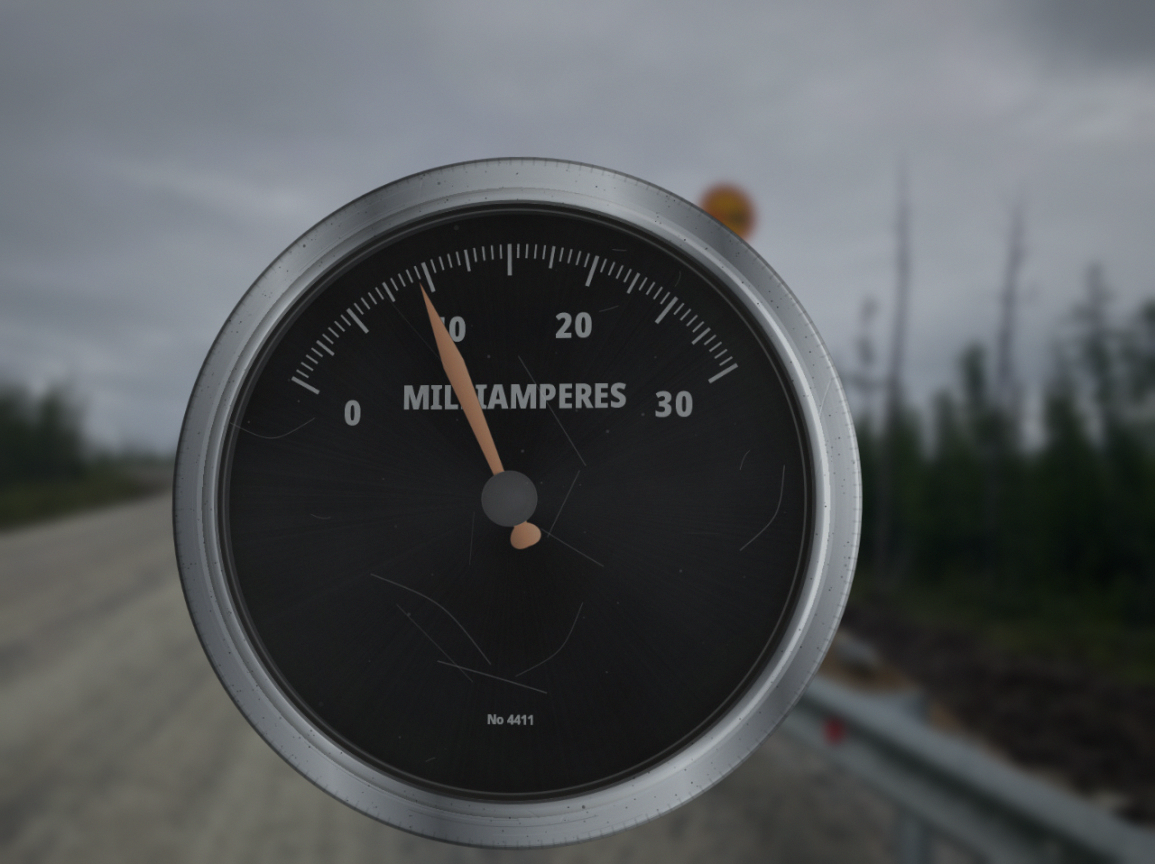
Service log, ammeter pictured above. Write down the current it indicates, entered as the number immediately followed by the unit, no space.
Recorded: 9.5mA
